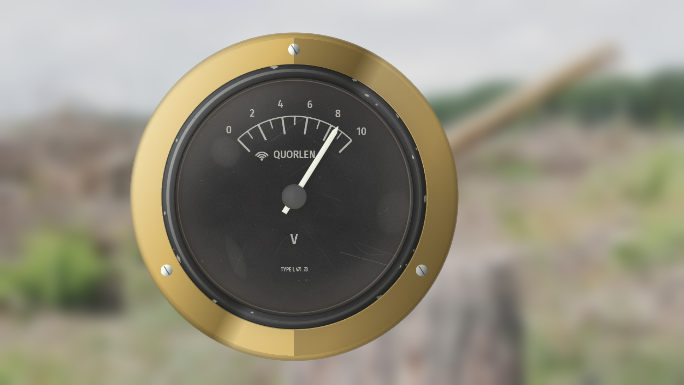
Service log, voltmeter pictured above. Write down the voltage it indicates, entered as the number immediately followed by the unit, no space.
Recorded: 8.5V
